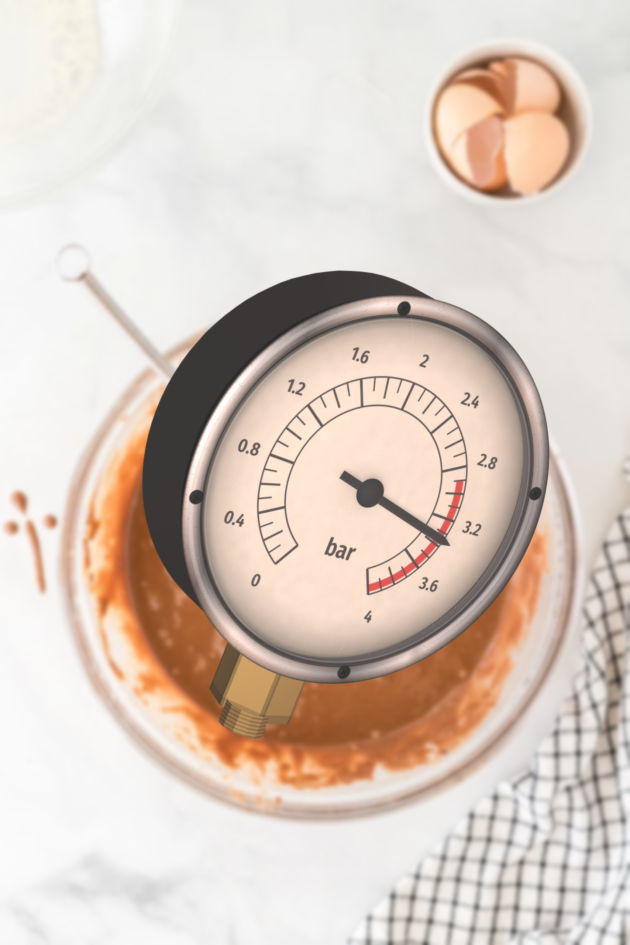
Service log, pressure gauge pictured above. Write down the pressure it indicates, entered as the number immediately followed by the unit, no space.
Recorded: 3.35bar
